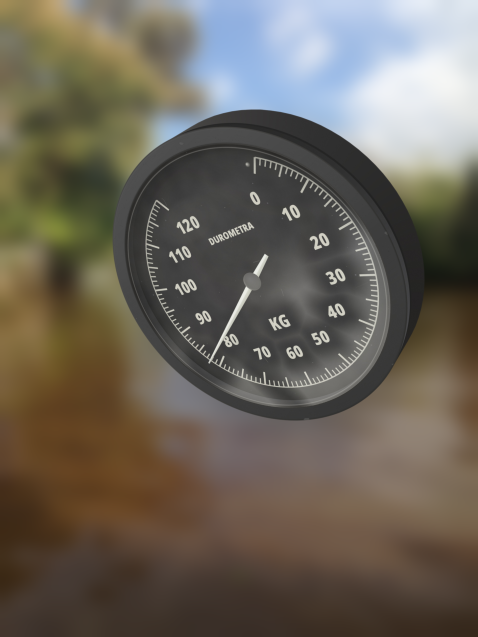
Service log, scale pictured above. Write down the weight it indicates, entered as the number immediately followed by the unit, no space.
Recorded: 82kg
